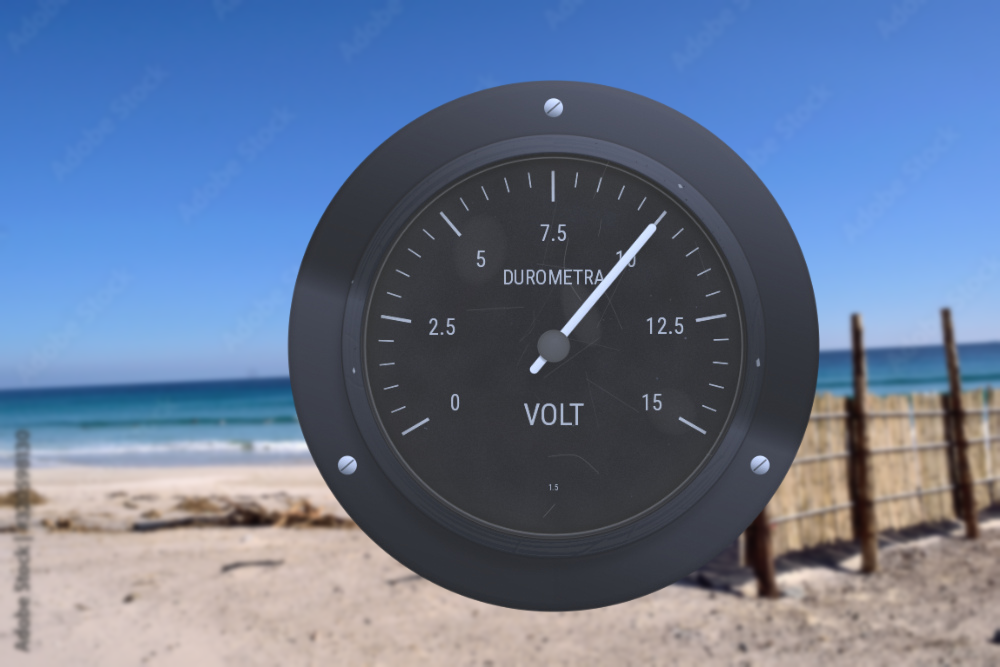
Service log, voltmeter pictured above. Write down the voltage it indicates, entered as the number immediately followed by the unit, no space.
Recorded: 10V
